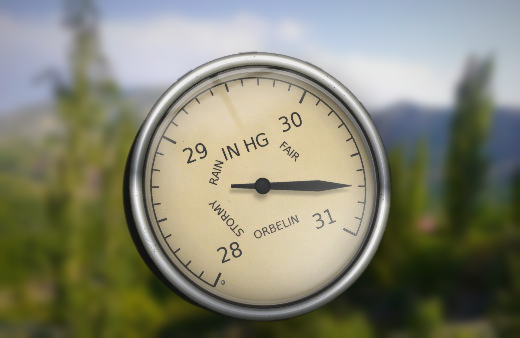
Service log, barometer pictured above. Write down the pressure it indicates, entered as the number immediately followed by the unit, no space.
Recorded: 30.7inHg
